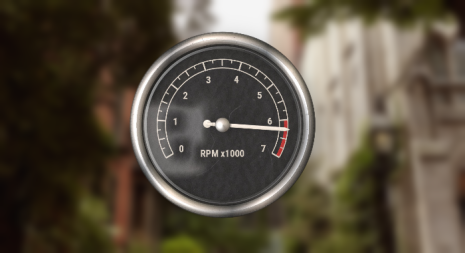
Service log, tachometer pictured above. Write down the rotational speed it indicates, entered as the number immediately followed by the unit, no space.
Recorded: 6250rpm
